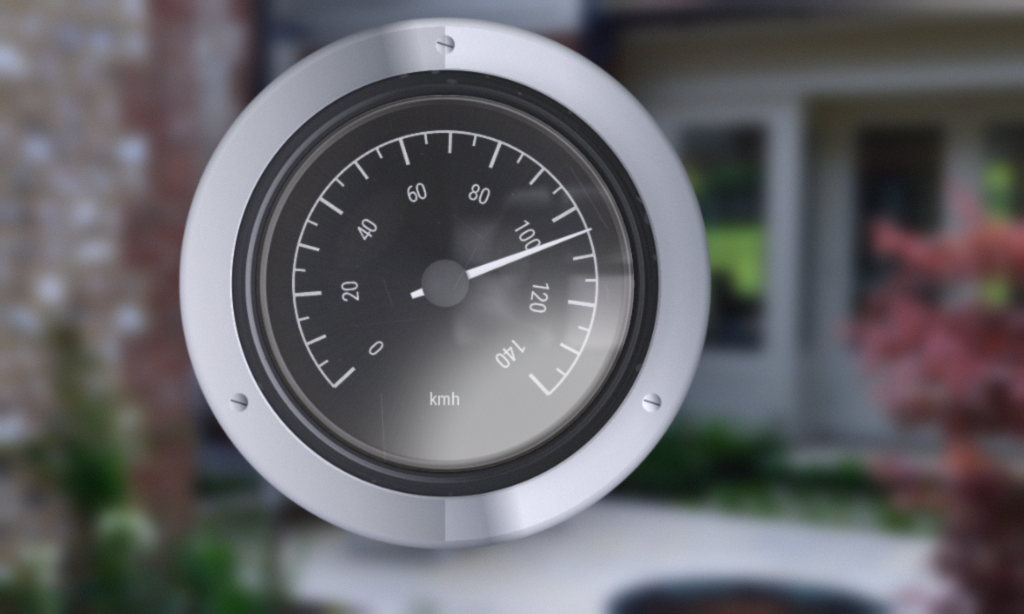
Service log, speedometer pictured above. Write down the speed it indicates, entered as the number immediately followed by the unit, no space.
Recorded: 105km/h
